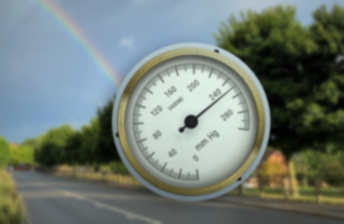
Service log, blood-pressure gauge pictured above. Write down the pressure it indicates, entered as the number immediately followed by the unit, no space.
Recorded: 250mmHg
